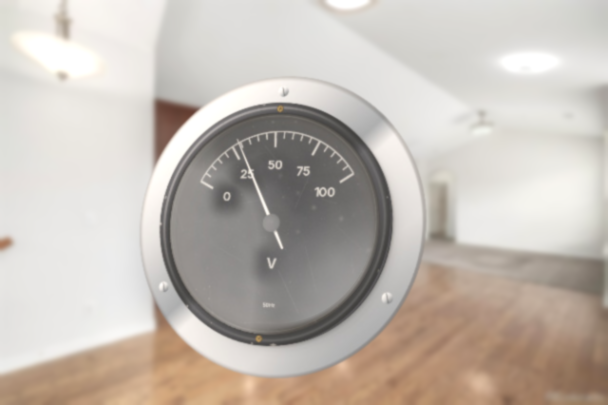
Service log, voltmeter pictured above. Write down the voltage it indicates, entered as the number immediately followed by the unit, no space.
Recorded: 30V
